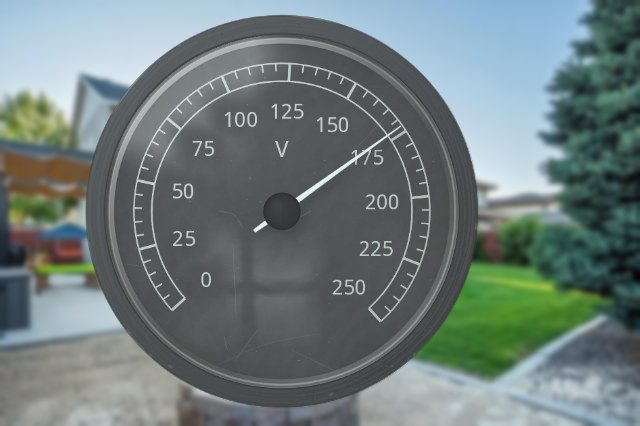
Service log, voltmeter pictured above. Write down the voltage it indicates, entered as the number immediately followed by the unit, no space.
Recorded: 172.5V
